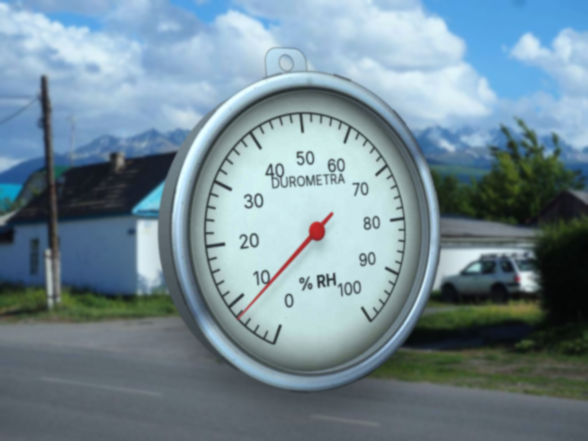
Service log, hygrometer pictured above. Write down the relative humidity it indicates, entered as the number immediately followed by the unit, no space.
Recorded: 8%
